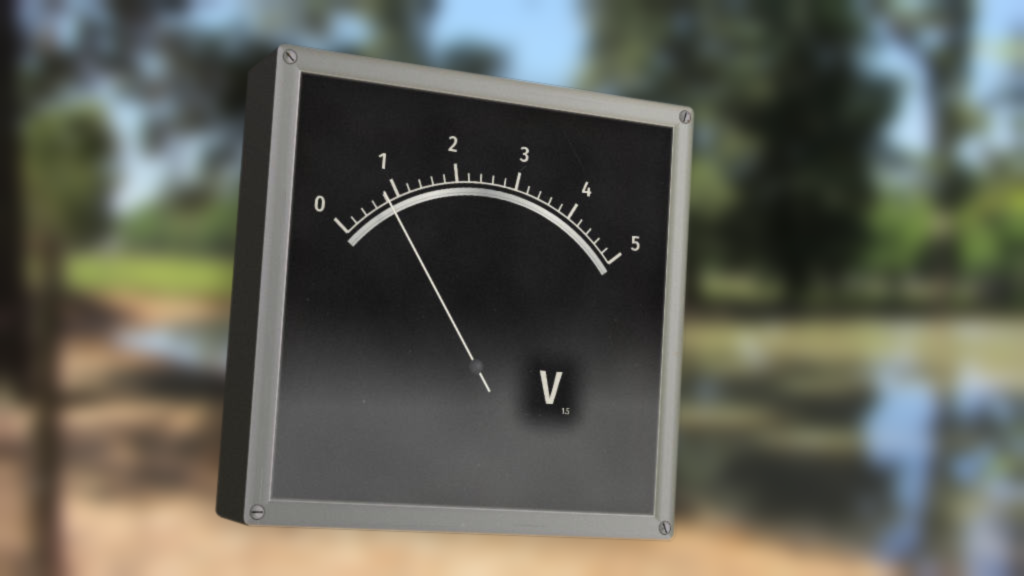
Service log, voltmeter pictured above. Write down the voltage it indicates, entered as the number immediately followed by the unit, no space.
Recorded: 0.8V
